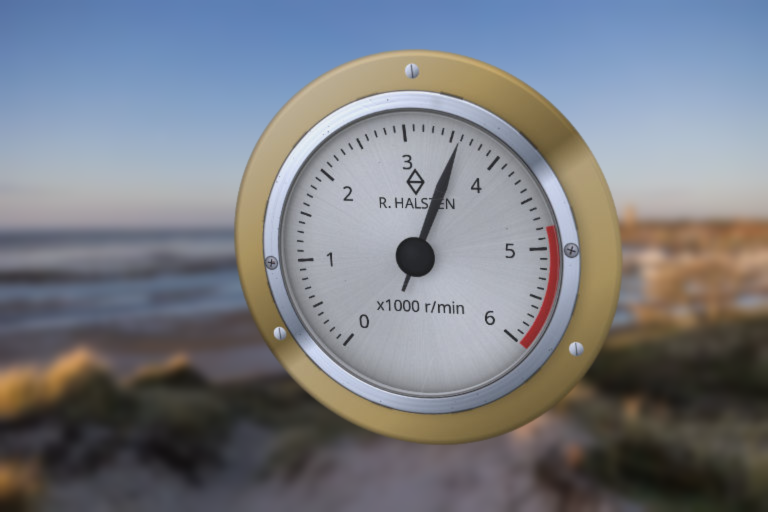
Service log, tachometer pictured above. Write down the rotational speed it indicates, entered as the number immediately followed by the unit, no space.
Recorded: 3600rpm
